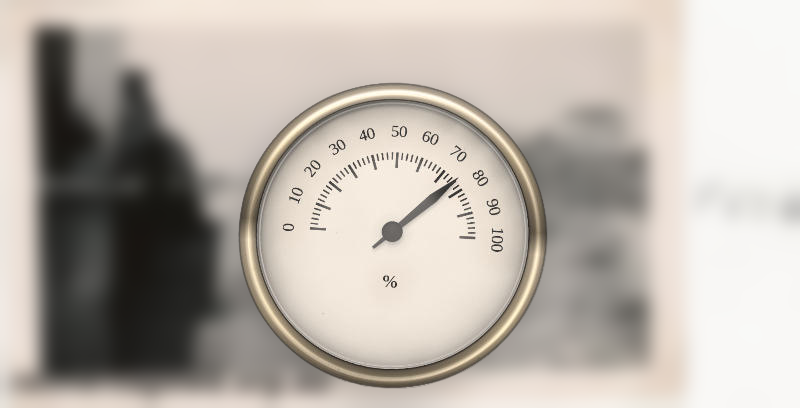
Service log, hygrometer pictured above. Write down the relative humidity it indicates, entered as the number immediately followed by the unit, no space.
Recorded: 76%
